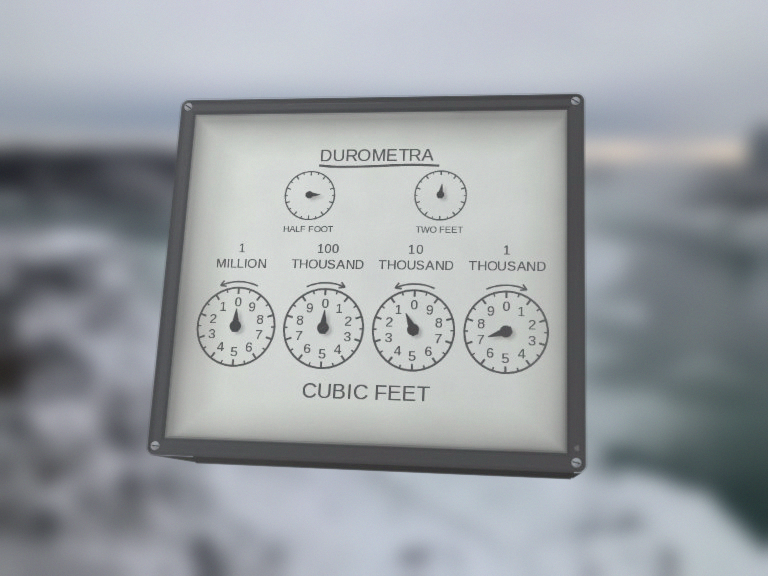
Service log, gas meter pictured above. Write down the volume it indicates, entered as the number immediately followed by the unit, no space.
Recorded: 700ft³
